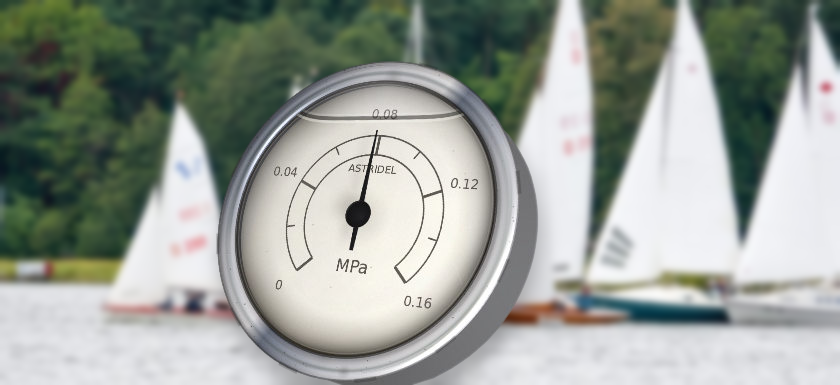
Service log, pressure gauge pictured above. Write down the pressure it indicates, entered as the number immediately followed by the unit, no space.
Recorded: 0.08MPa
